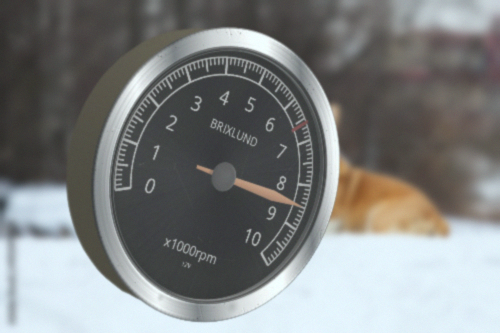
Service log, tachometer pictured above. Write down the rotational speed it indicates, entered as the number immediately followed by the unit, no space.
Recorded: 8500rpm
